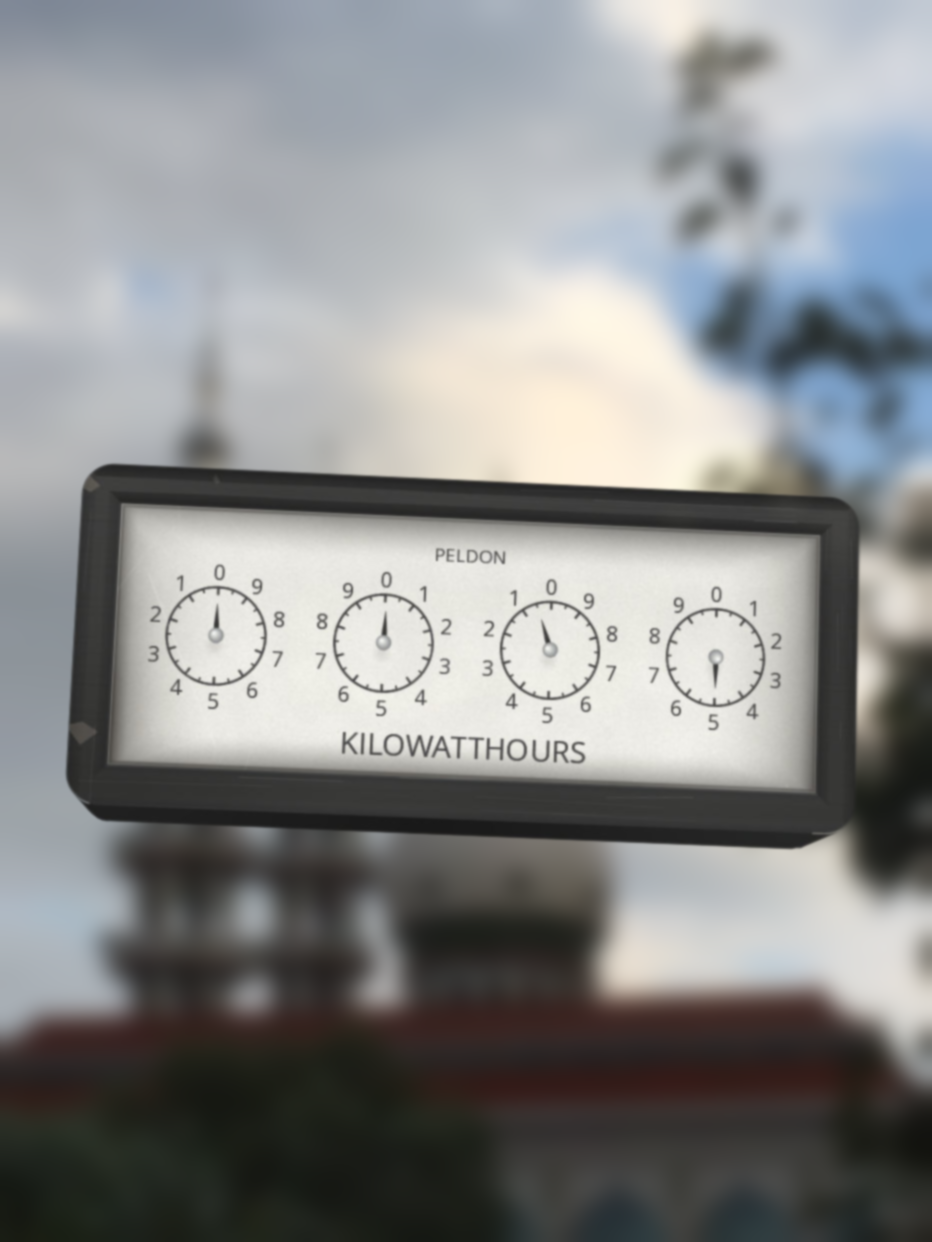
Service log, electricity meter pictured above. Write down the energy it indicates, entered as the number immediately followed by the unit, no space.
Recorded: 5kWh
